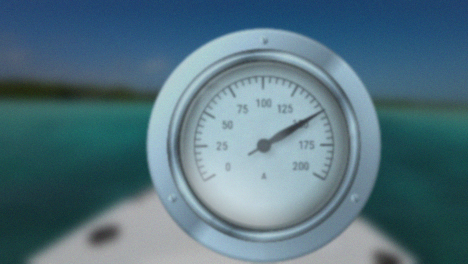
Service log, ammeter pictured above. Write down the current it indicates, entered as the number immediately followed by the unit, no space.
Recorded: 150A
